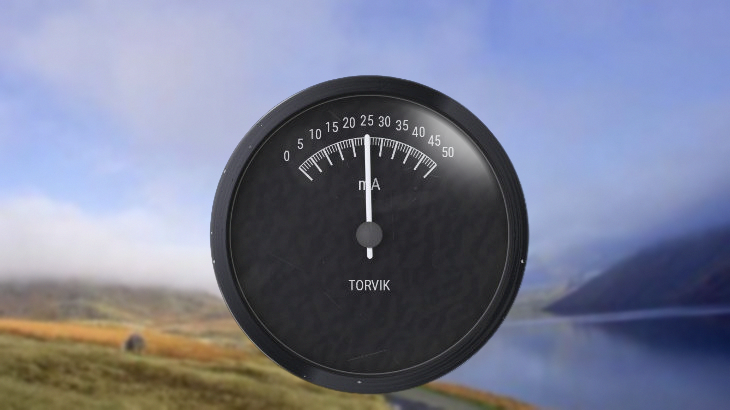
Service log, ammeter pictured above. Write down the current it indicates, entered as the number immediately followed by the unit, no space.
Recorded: 25mA
